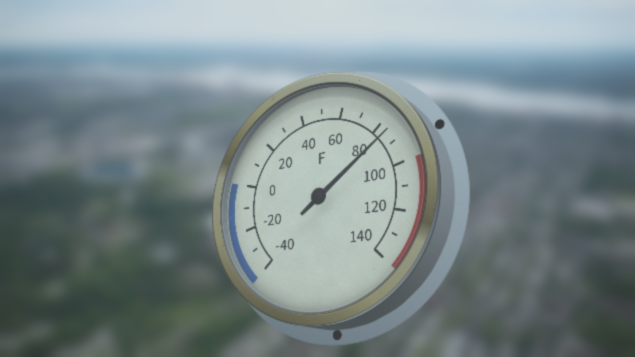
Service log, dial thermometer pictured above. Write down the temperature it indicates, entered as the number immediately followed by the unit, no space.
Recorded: 85°F
